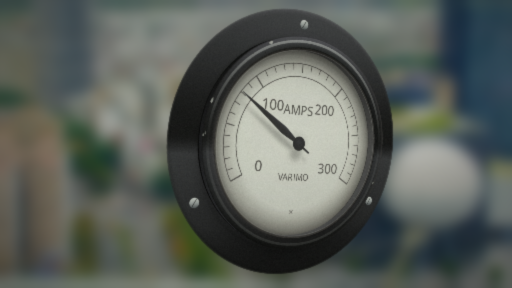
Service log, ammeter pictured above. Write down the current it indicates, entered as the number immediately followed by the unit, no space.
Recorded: 80A
